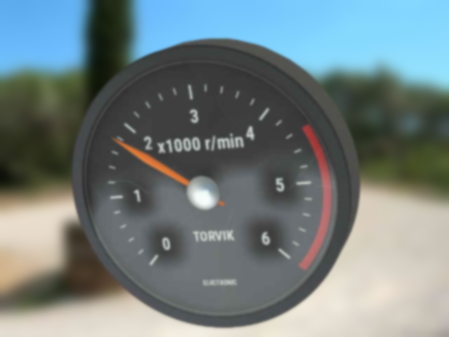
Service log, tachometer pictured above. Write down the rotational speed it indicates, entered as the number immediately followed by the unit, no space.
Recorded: 1800rpm
